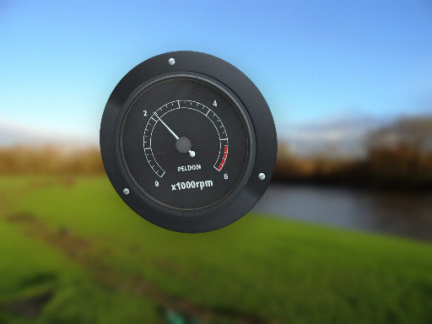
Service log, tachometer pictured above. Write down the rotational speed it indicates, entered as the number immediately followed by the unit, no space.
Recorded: 2200rpm
